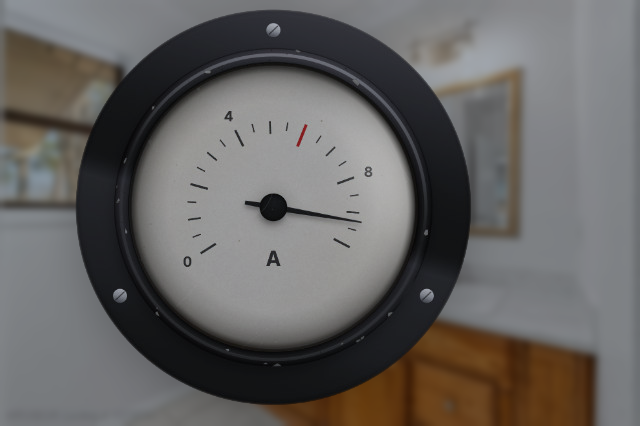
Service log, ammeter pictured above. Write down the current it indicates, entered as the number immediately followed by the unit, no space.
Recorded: 9.25A
